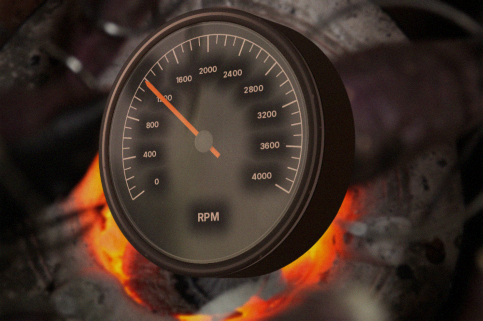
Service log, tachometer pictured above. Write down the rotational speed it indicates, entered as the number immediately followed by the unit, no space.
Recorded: 1200rpm
